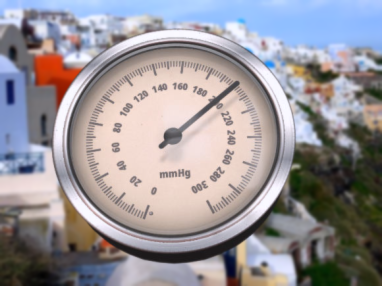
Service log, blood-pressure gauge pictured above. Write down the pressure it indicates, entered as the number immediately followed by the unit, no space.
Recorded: 200mmHg
